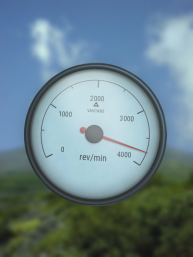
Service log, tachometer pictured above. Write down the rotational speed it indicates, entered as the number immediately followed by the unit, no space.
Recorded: 3750rpm
